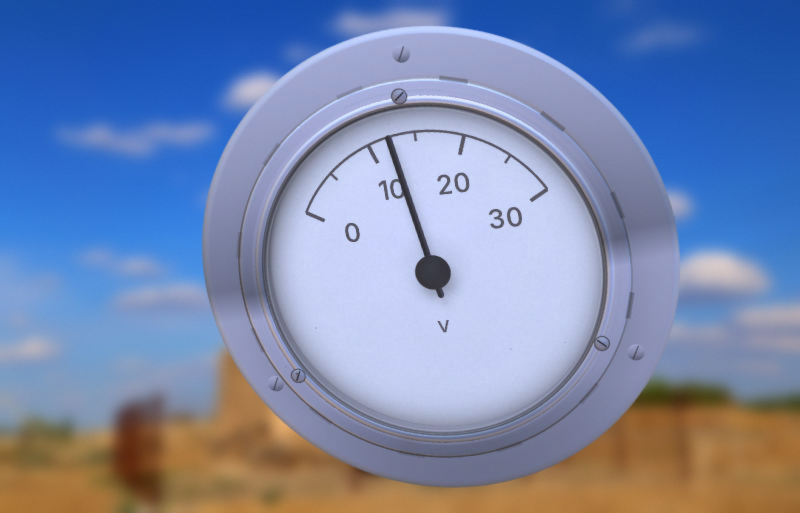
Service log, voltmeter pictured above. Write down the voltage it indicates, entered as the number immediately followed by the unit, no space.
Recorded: 12.5V
